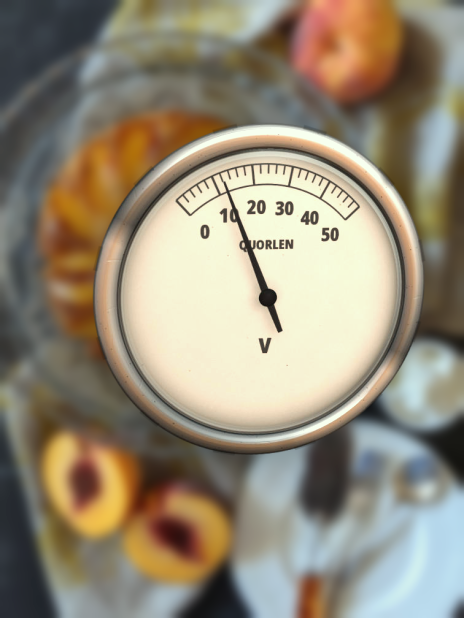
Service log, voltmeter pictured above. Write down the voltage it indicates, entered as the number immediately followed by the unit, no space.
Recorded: 12V
